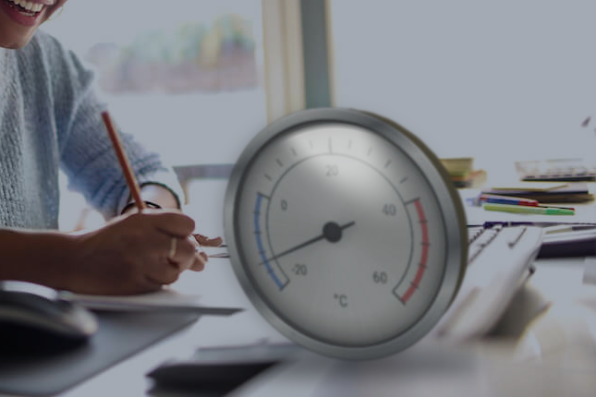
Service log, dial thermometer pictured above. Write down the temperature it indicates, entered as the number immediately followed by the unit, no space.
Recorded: -14°C
